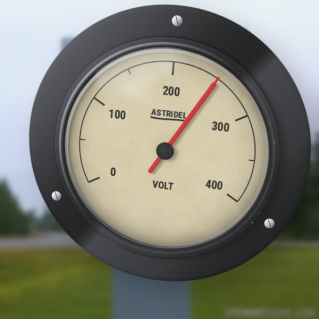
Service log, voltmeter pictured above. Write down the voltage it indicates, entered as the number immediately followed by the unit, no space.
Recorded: 250V
